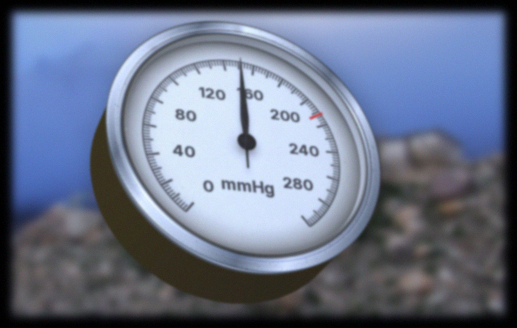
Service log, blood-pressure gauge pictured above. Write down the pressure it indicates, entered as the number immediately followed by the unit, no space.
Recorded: 150mmHg
